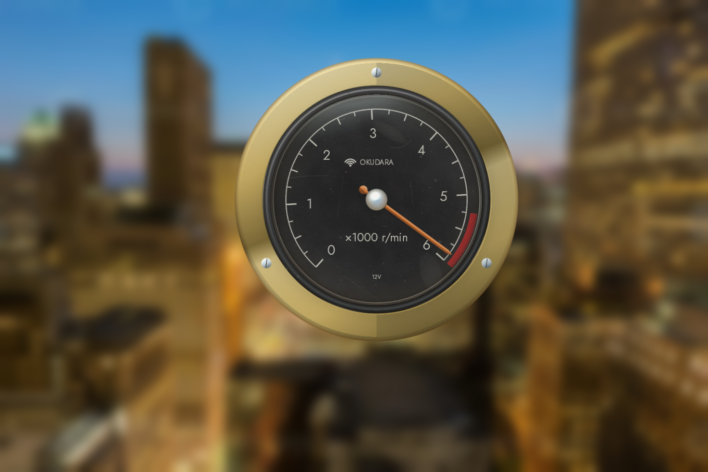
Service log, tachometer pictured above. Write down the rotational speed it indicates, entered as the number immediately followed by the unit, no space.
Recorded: 5875rpm
